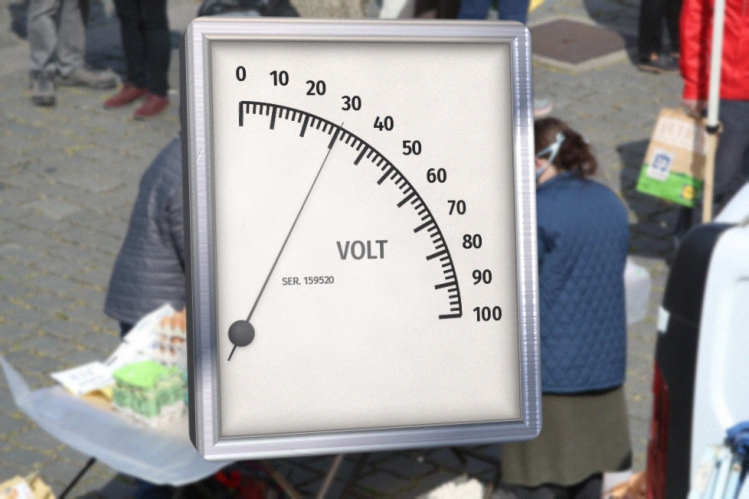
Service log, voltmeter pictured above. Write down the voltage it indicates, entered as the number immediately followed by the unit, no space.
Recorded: 30V
